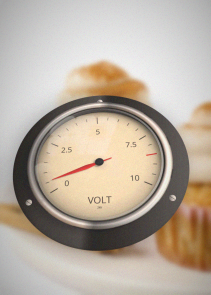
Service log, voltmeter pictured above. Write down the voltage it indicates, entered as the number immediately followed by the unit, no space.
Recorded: 0.5V
